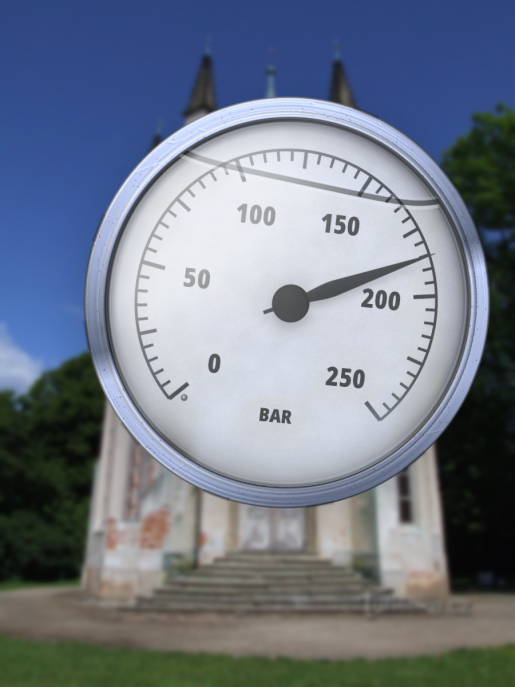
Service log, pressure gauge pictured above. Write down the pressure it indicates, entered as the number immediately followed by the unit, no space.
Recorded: 185bar
